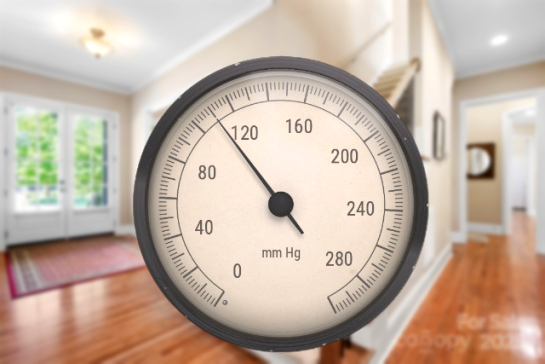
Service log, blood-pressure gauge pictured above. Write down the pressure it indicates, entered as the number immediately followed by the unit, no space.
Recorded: 110mmHg
